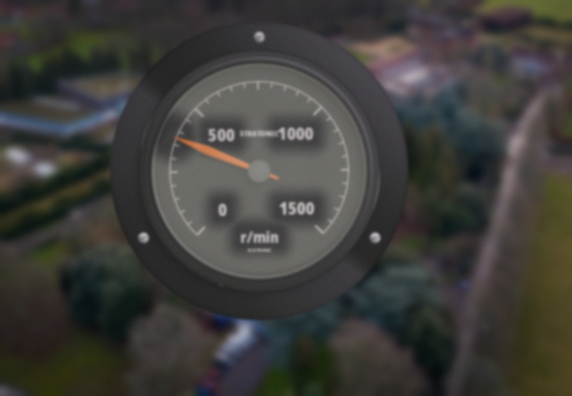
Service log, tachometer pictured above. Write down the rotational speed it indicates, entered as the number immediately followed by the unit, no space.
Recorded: 375rpm
